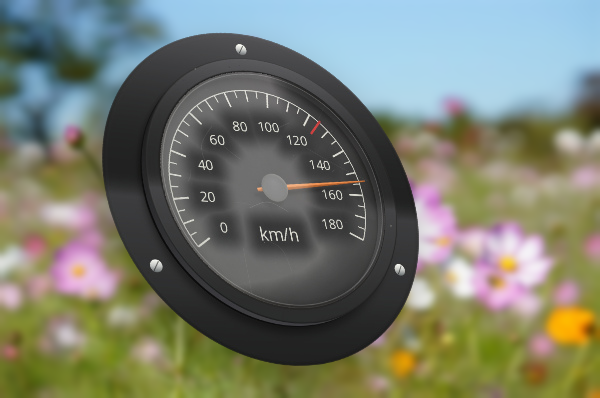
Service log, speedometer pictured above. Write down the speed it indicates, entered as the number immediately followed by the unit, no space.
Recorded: 155km/h
